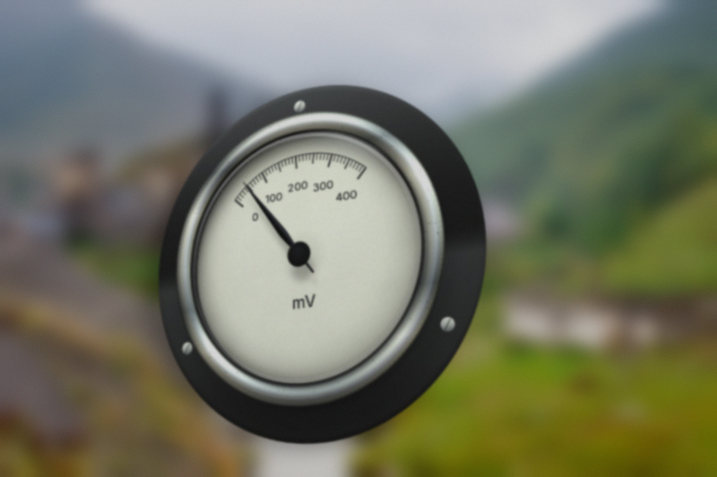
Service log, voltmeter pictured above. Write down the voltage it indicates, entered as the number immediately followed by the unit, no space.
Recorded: 50mV
